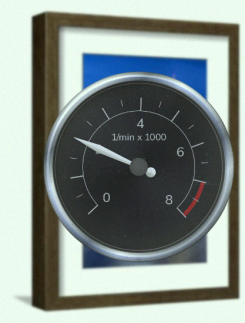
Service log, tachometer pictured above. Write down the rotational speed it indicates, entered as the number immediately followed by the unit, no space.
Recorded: 2000rpm
